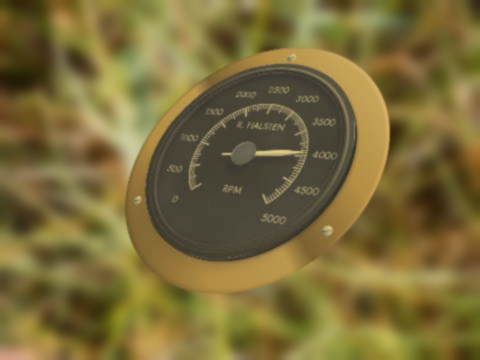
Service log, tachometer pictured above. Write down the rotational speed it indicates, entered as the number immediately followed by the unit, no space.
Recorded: 4000rpm
